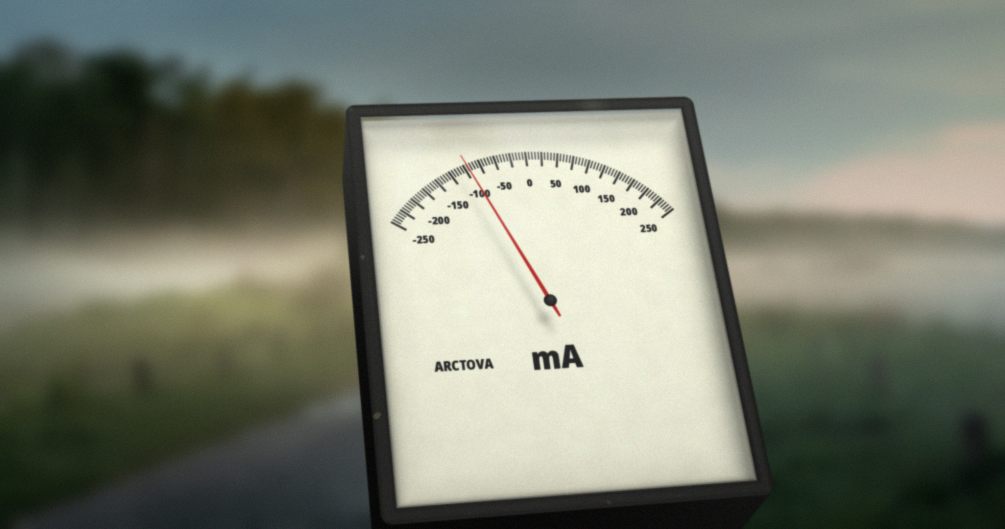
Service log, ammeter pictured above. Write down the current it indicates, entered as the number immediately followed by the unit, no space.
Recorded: -100mA
